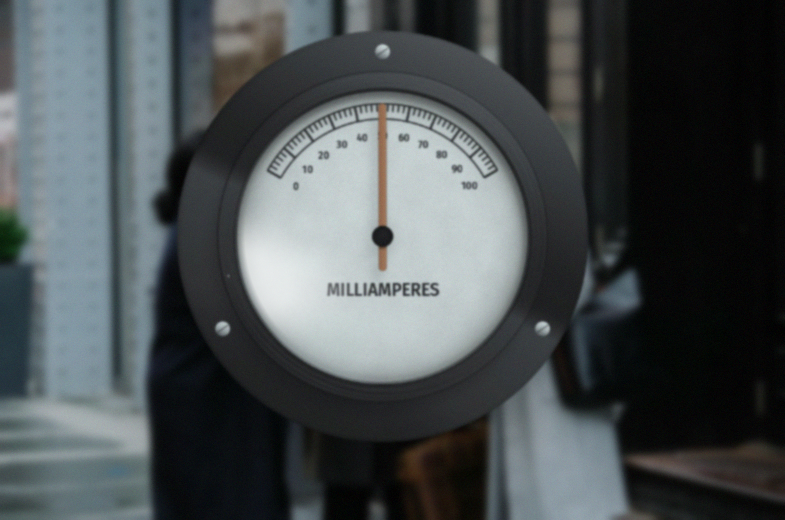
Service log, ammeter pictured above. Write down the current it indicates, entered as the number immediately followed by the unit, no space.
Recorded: 50mA
